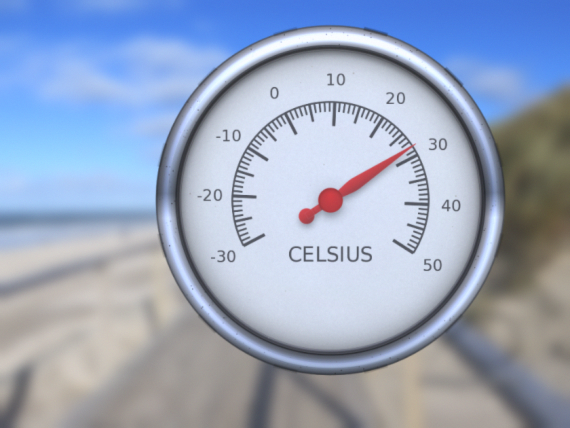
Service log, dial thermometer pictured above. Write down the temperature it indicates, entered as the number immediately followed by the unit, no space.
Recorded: 28°C
